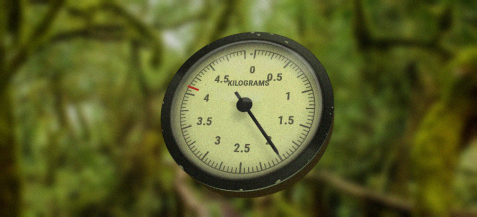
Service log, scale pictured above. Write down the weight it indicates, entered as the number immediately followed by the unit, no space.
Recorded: 2kg
